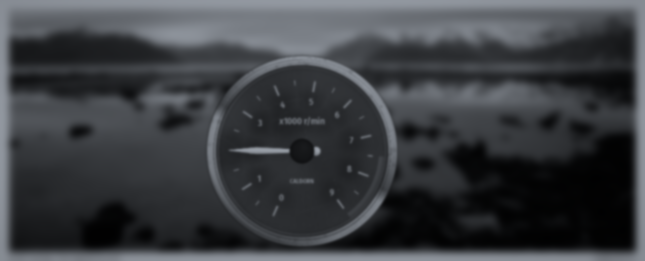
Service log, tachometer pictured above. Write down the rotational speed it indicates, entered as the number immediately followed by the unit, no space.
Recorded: 2000rpm
